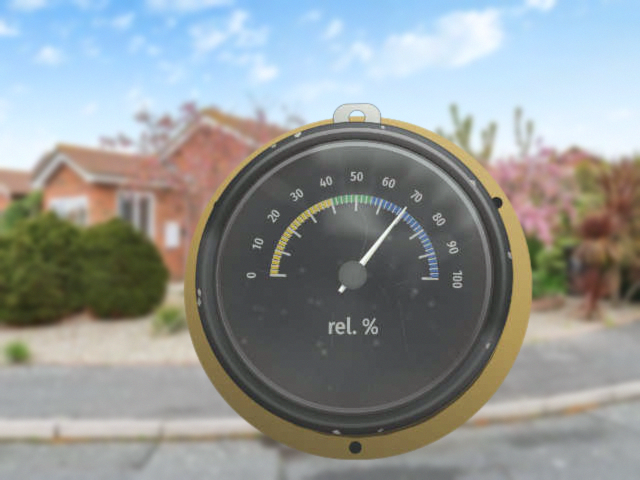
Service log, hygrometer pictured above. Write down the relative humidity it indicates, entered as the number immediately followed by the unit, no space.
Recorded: 70%
